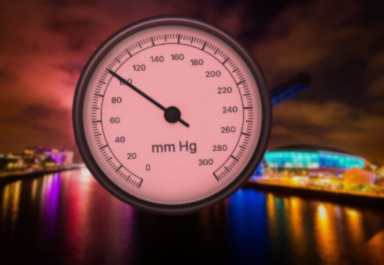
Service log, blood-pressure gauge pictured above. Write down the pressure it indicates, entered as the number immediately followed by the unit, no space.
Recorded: 100mmHg
